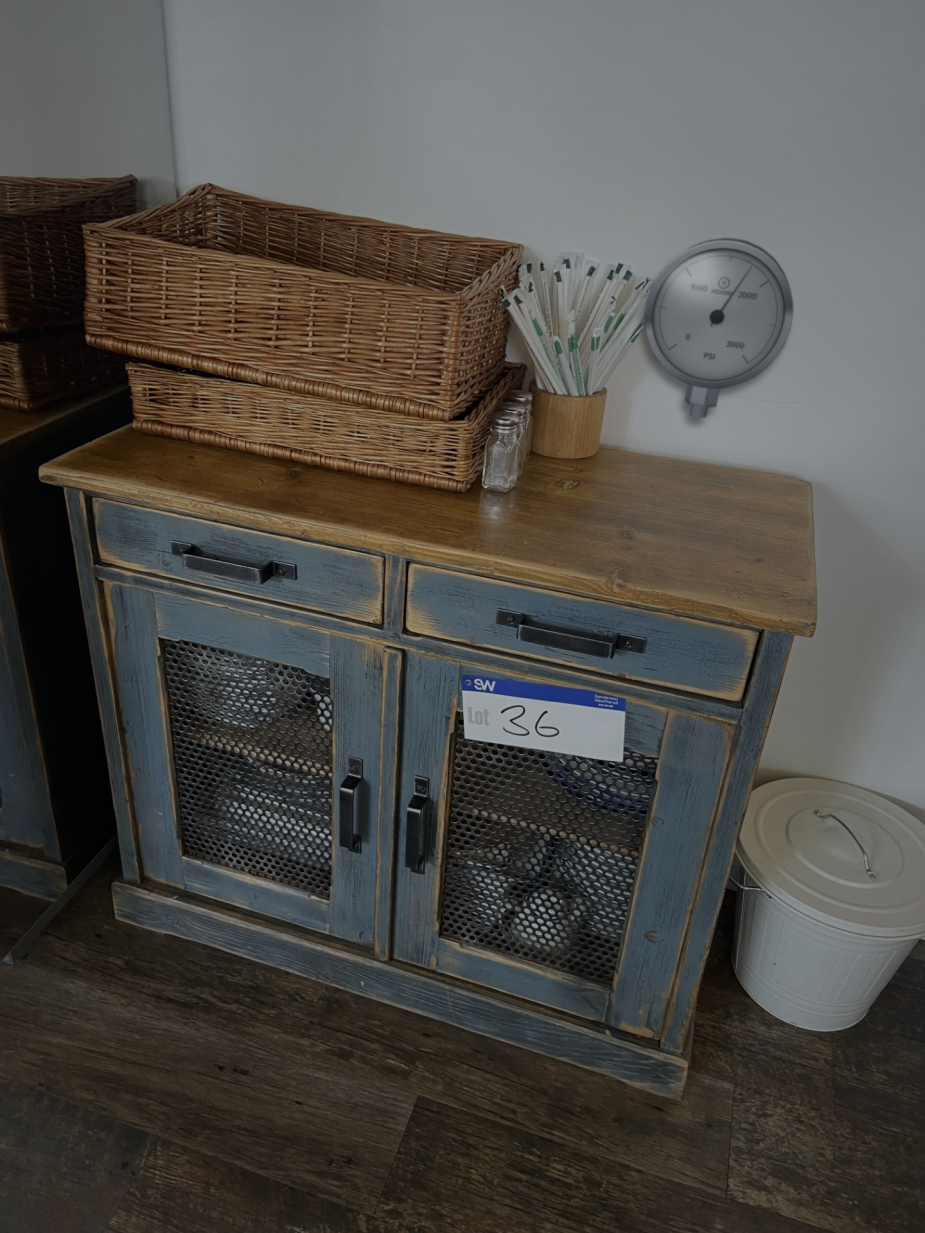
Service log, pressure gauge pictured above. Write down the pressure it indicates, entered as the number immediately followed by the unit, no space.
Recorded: 1750psi
